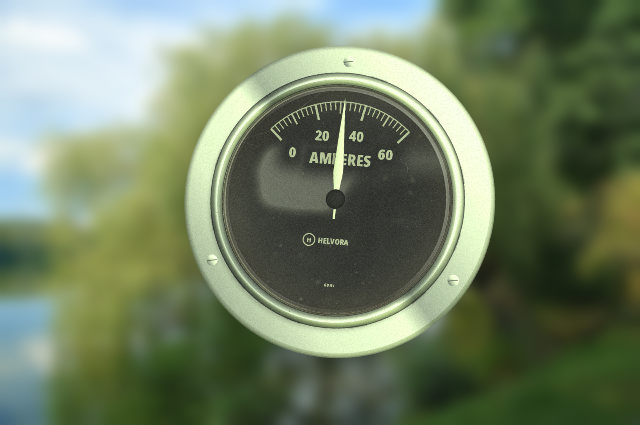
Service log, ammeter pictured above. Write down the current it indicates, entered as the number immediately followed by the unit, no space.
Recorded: 32A
